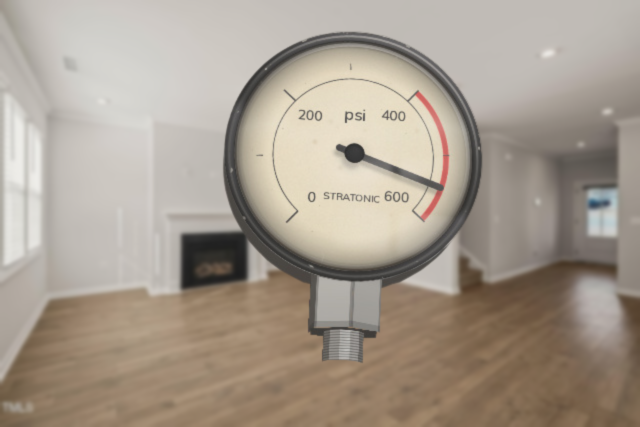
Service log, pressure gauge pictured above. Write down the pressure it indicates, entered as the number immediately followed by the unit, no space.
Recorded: 550psi
